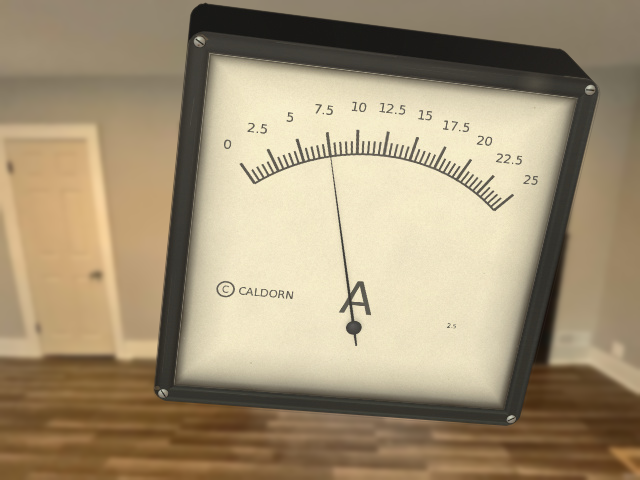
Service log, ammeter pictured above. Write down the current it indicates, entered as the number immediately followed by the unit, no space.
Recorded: 7.5A
